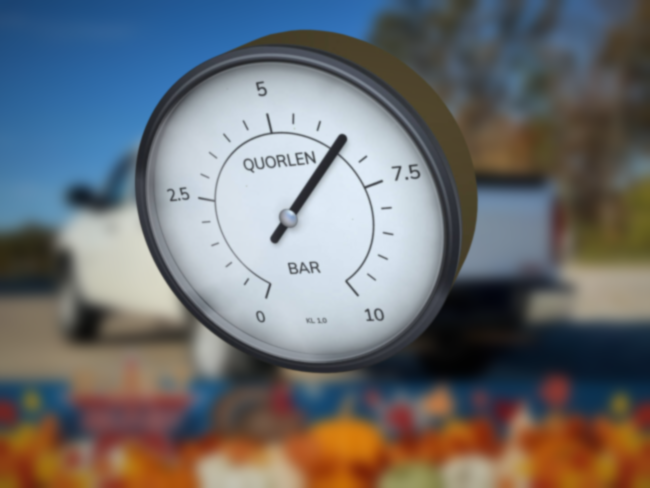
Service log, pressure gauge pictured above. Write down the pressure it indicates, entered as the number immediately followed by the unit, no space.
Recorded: 6.5bar
